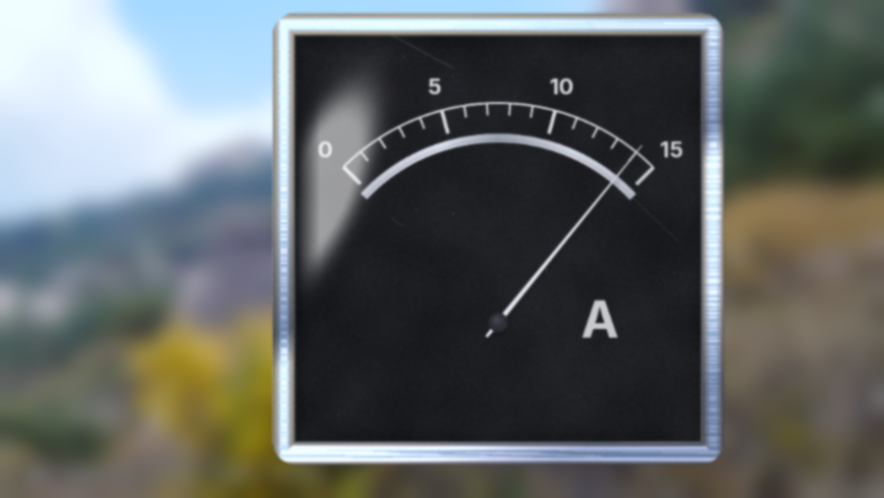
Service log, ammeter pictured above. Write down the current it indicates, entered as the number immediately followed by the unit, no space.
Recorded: 14A
